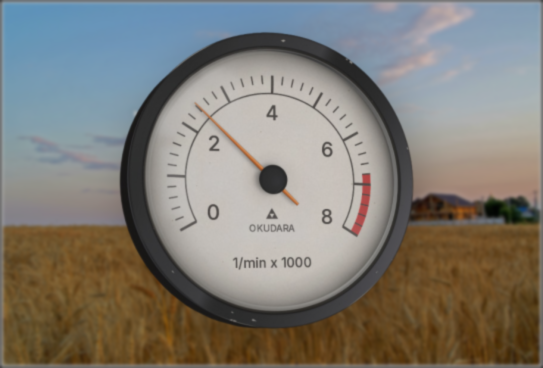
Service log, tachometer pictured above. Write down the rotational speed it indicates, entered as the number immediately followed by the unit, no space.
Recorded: 2400rpm
